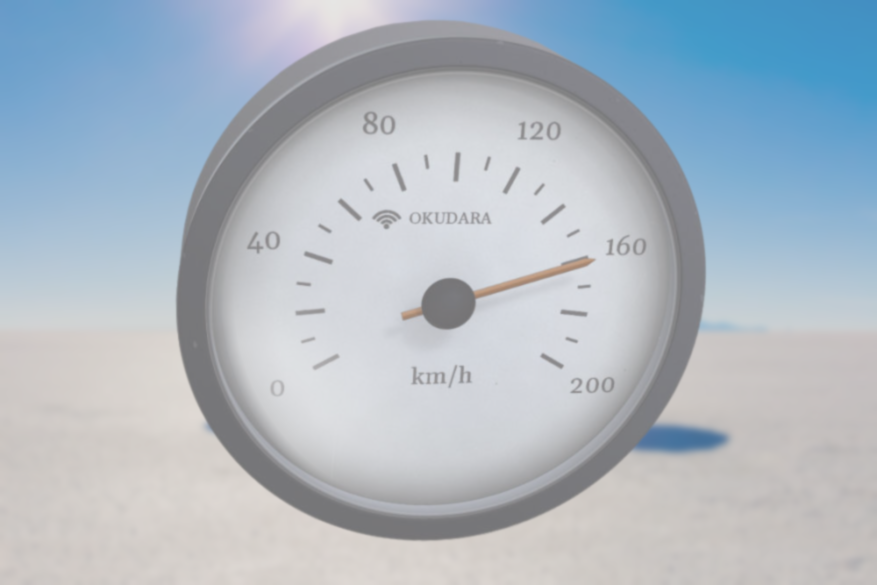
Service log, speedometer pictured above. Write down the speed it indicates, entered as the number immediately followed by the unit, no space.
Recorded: 160km/h
